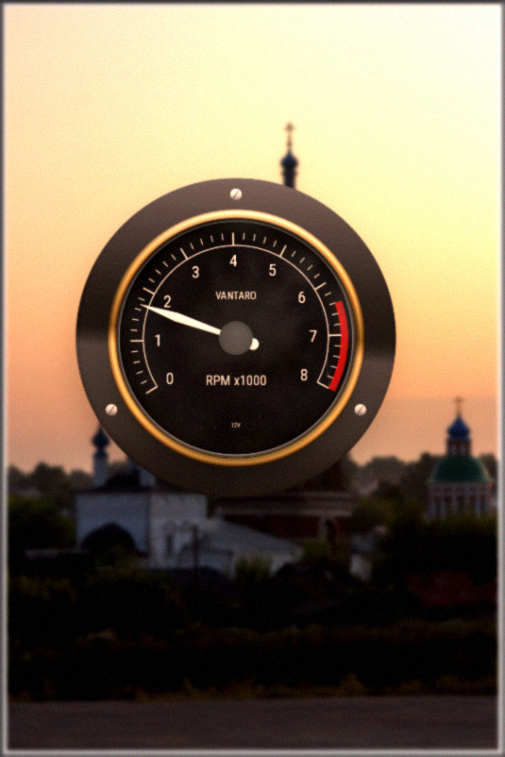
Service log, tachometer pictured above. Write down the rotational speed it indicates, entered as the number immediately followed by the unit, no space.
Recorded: 1700rpm
